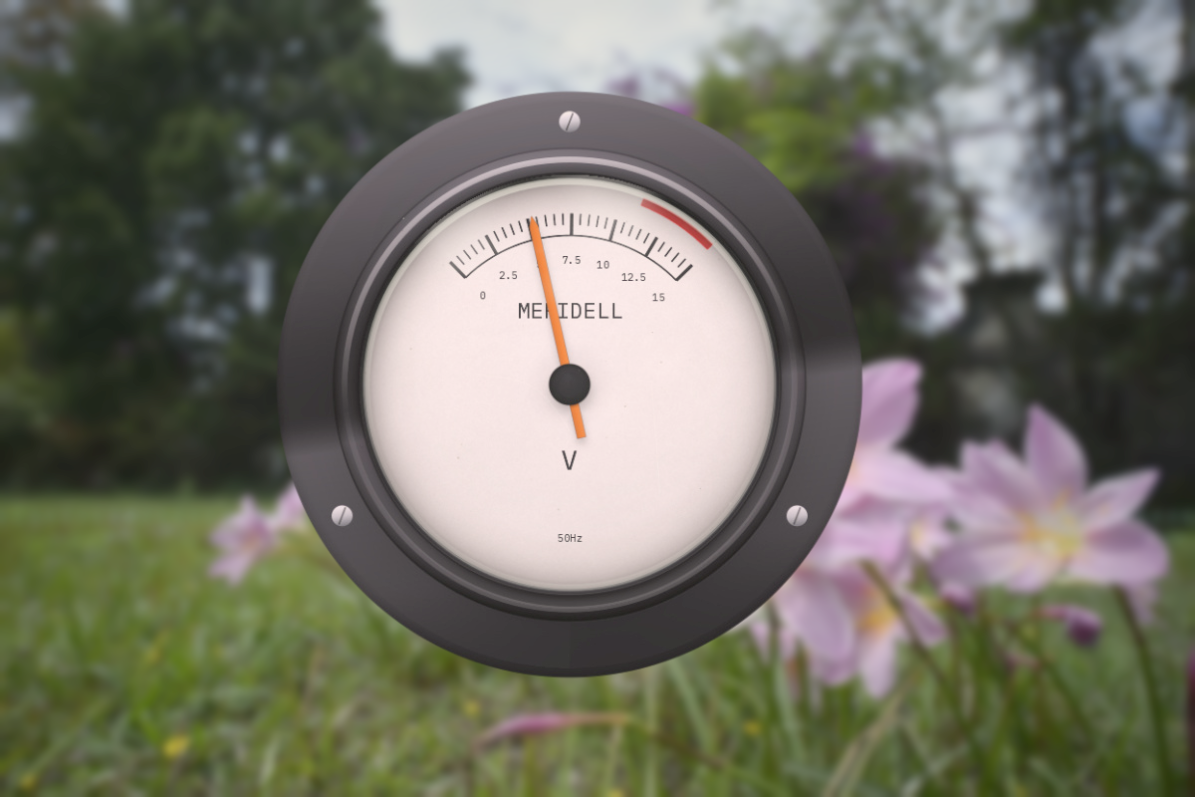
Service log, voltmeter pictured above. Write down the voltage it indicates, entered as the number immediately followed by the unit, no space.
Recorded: 5.25V
